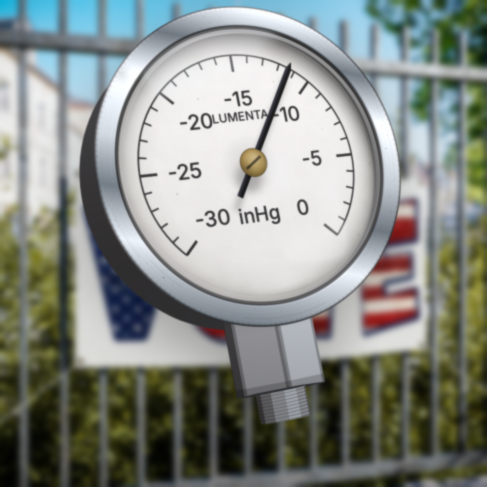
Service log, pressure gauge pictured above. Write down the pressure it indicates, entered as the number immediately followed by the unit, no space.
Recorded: -11.5inHg
